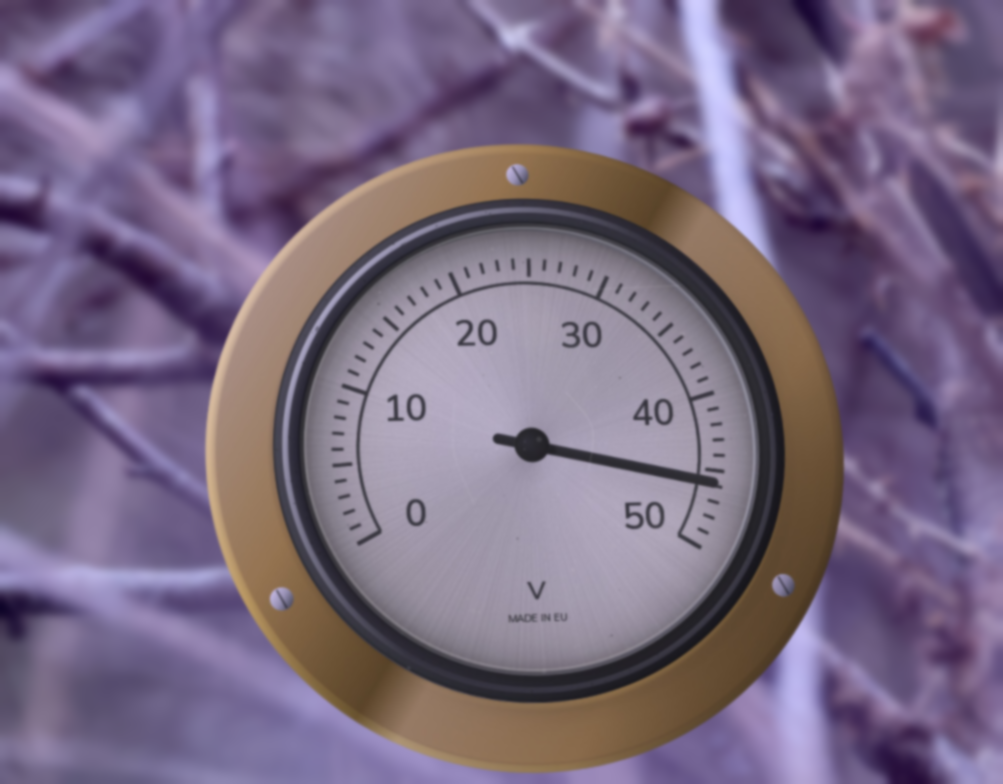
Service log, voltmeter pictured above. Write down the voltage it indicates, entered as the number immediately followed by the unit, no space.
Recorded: 46V
